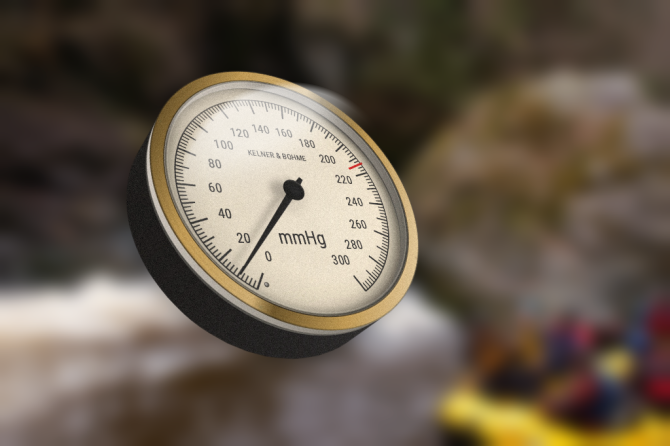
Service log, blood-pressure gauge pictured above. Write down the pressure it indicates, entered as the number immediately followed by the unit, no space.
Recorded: 10mmHg
